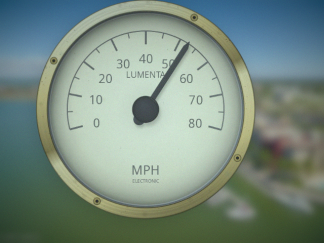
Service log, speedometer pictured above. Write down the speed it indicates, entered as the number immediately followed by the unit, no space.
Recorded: 52.5mph
